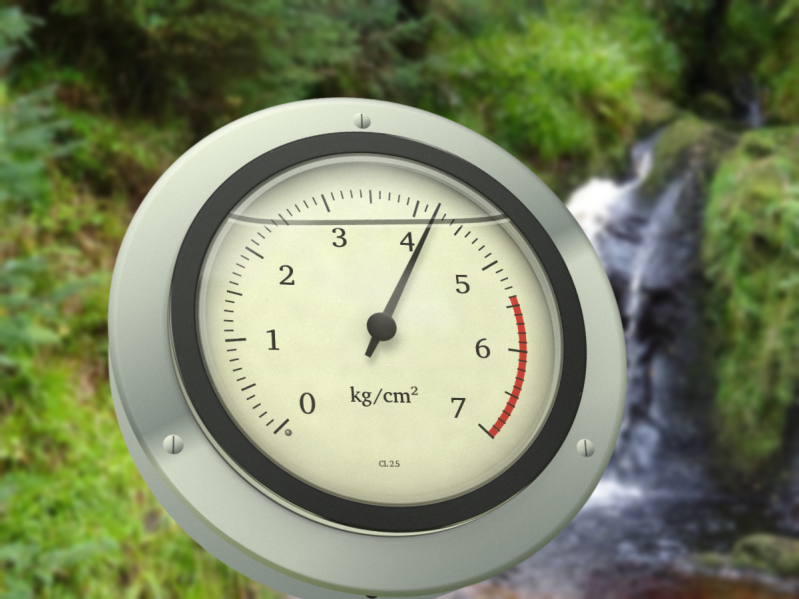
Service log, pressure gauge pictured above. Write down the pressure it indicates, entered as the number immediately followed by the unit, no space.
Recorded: 4.2kg/cm²
